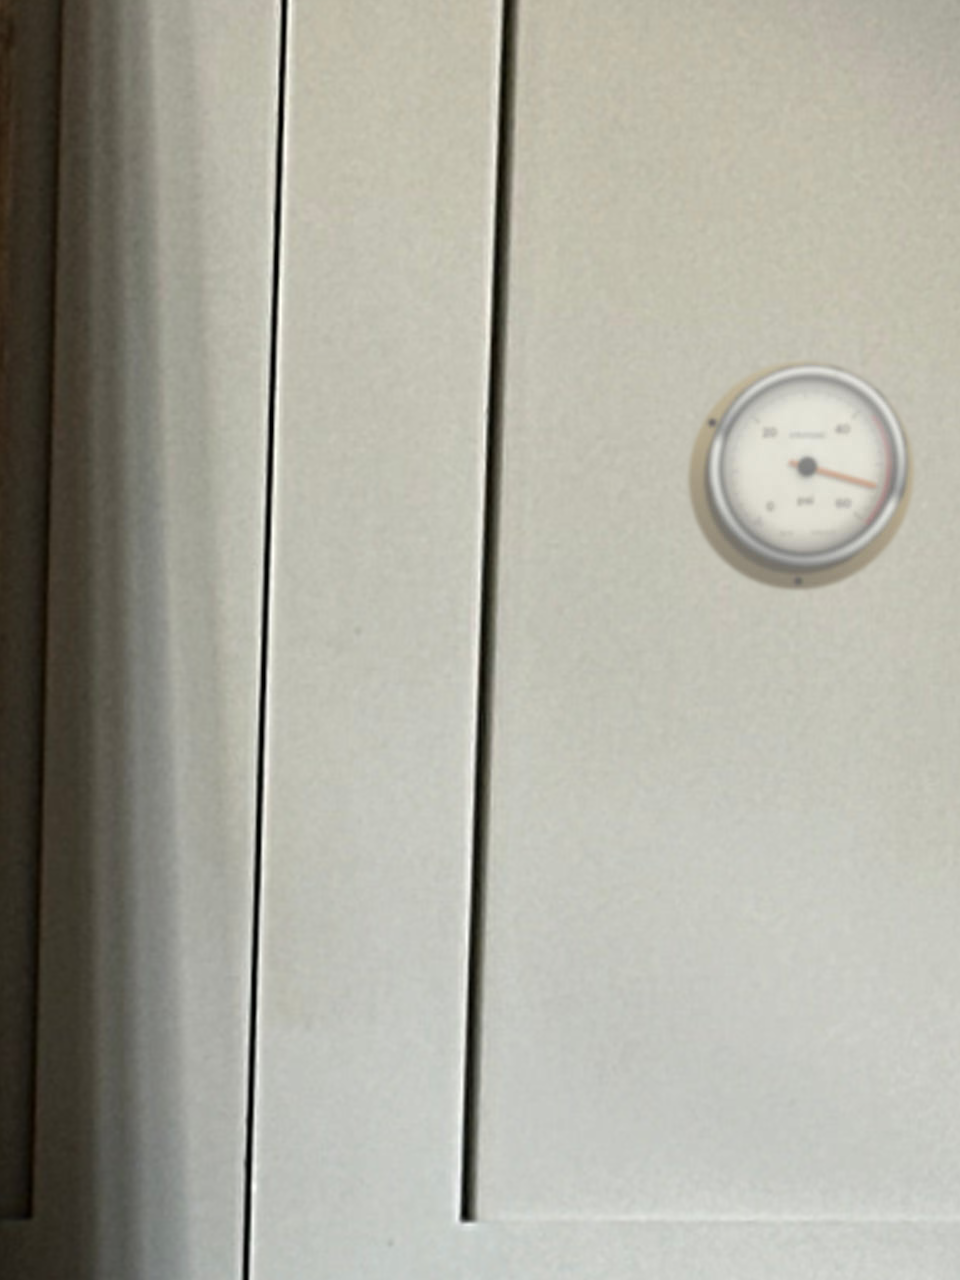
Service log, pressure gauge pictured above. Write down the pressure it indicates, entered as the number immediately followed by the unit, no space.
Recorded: 54psi
